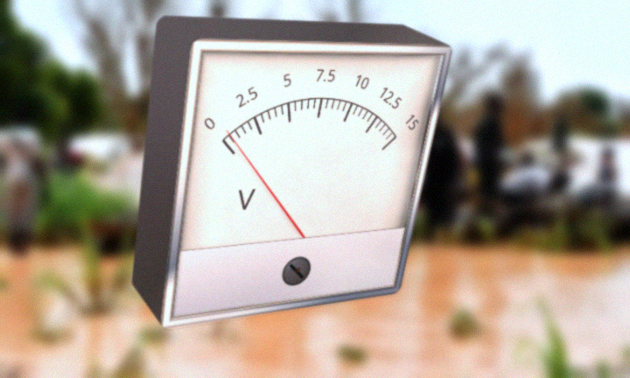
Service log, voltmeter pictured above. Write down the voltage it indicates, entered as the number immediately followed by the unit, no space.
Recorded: 0.5V
